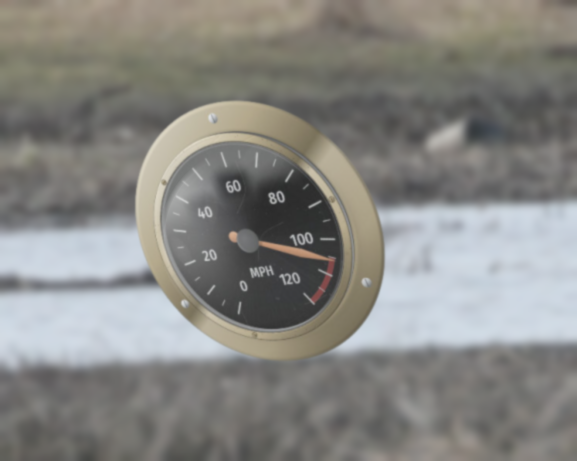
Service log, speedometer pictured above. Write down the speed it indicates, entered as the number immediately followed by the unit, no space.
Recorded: 105mph
